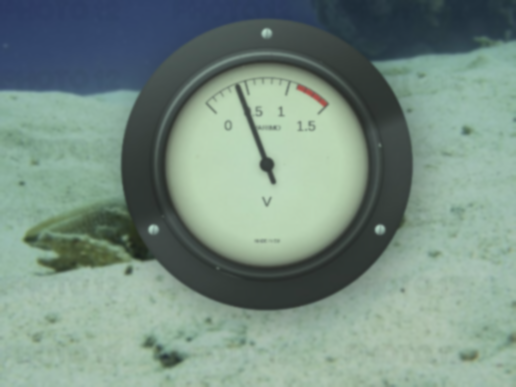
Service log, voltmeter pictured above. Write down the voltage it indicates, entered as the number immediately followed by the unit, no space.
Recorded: 0.4V
